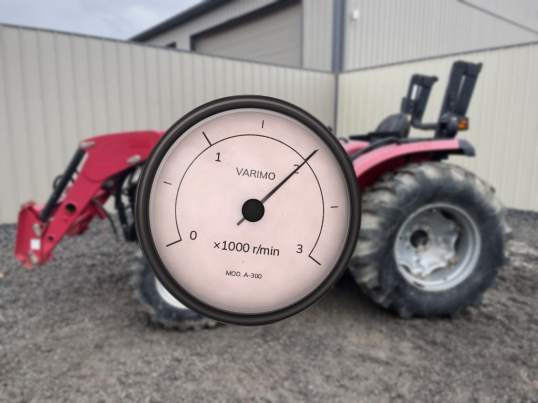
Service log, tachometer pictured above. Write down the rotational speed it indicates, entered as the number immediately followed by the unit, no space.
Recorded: 2000rpm
